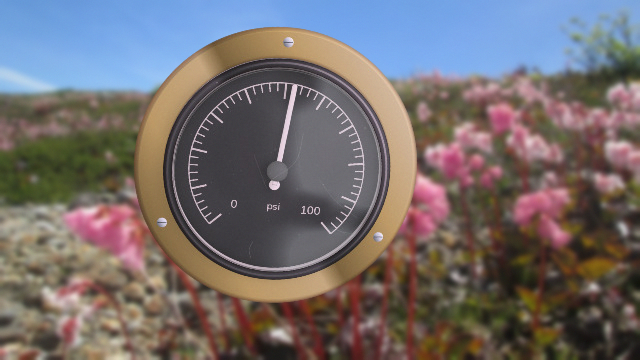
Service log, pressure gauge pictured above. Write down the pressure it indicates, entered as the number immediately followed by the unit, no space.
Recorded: 52psi
